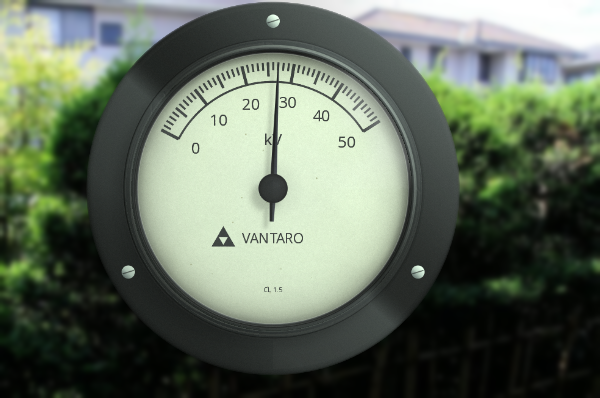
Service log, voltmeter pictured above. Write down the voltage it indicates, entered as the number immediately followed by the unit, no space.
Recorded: 27kV
